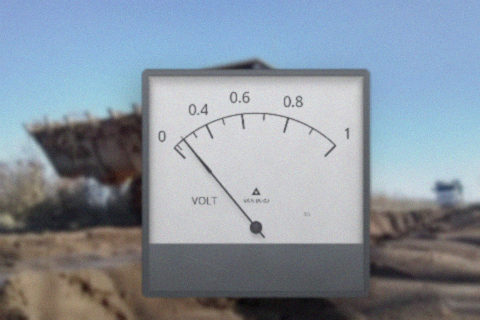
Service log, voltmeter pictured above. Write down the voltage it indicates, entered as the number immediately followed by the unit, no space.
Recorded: 0.2V
